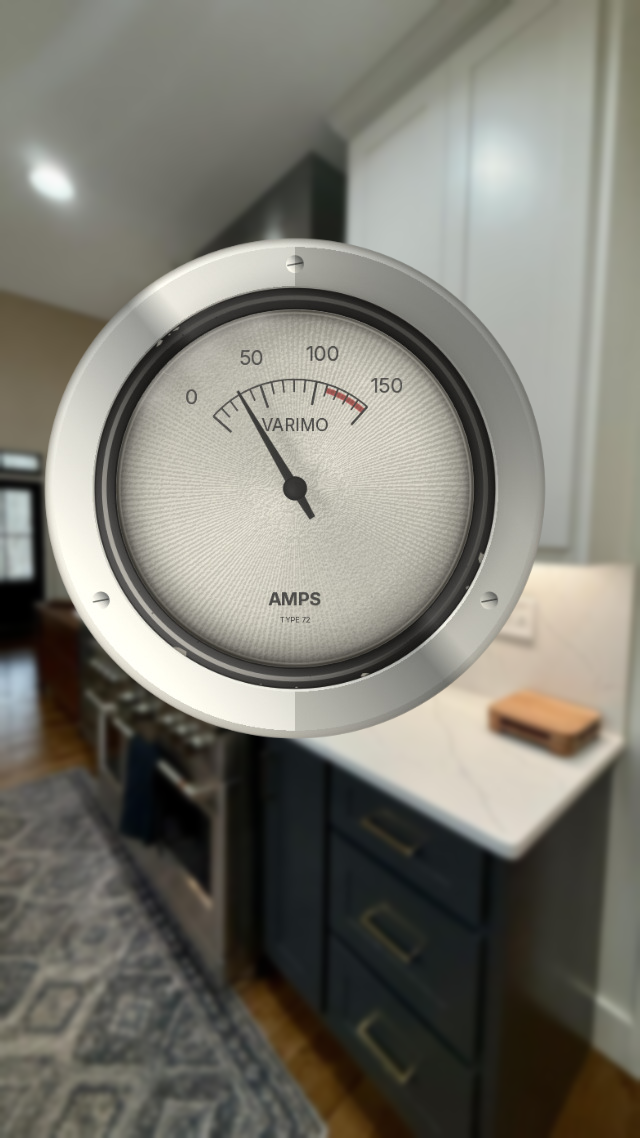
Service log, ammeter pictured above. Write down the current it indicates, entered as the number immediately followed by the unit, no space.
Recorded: 30A
